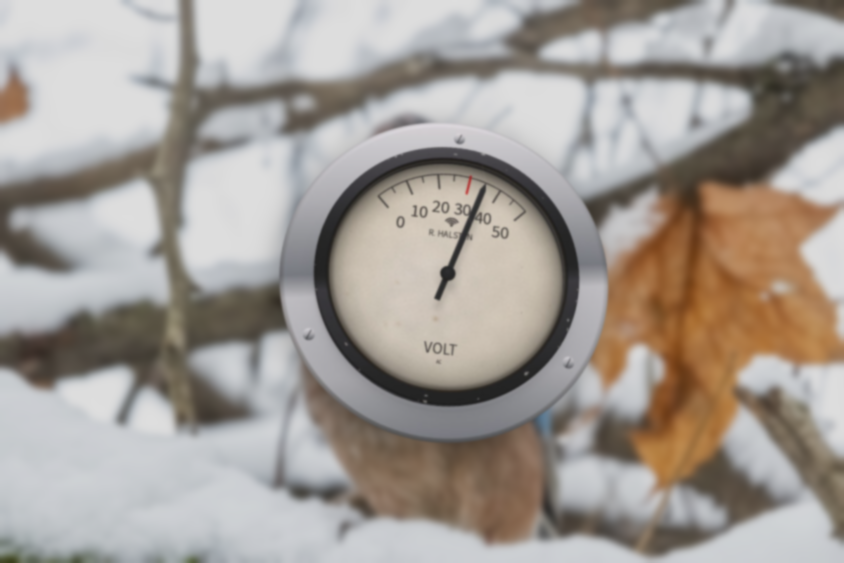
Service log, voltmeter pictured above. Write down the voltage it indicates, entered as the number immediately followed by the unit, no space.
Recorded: 35V
